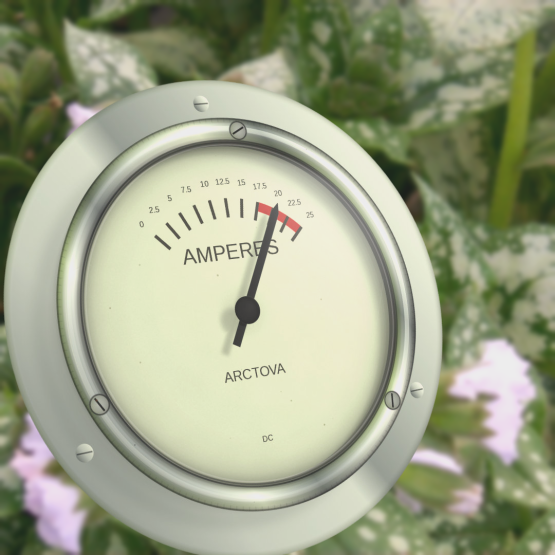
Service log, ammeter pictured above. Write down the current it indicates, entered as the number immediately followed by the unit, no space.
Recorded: 20A
